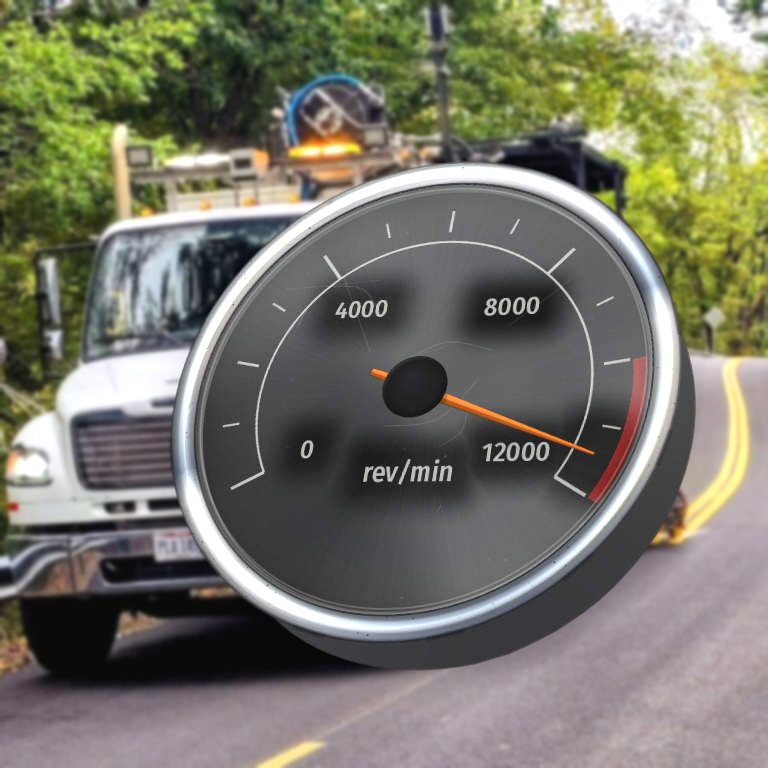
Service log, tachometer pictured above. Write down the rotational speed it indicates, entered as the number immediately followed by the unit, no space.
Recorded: 11500rpm
